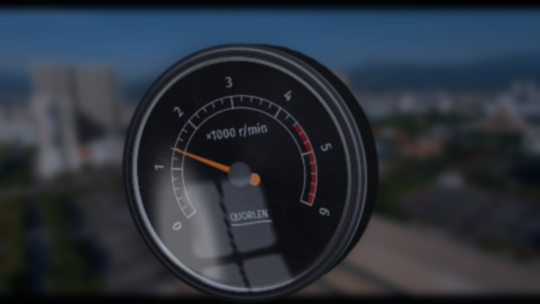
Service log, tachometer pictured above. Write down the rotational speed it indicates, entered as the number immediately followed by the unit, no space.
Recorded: 1400rpm
